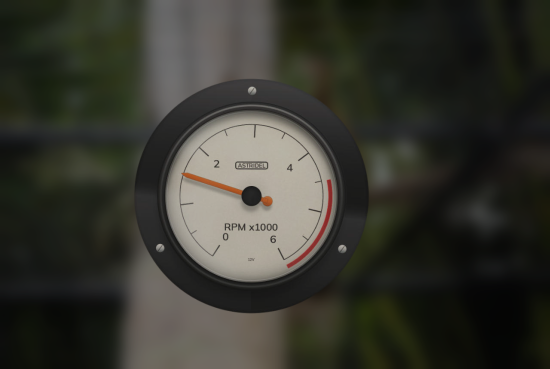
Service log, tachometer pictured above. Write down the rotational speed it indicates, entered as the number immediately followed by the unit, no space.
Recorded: 1500rpm
